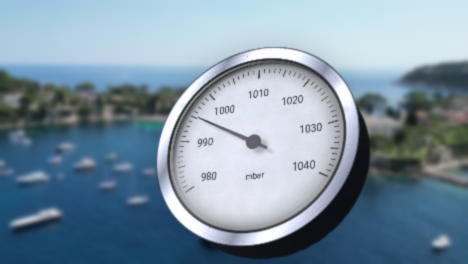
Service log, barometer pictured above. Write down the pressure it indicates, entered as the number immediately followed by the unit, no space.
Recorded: 995mbar
